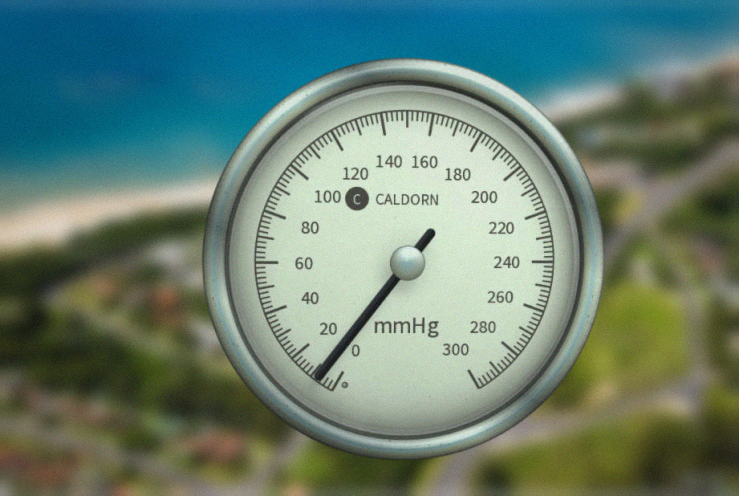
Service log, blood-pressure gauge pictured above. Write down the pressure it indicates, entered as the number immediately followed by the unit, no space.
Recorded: 8mmHg
